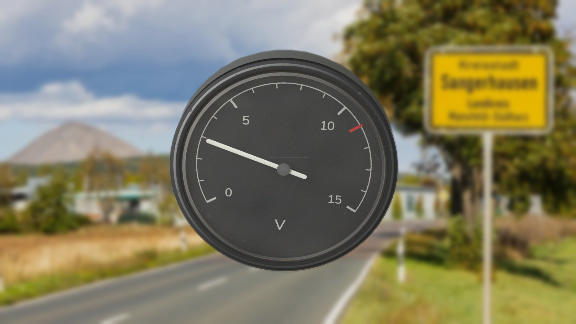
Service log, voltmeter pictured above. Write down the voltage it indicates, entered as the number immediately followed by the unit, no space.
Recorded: 3V
